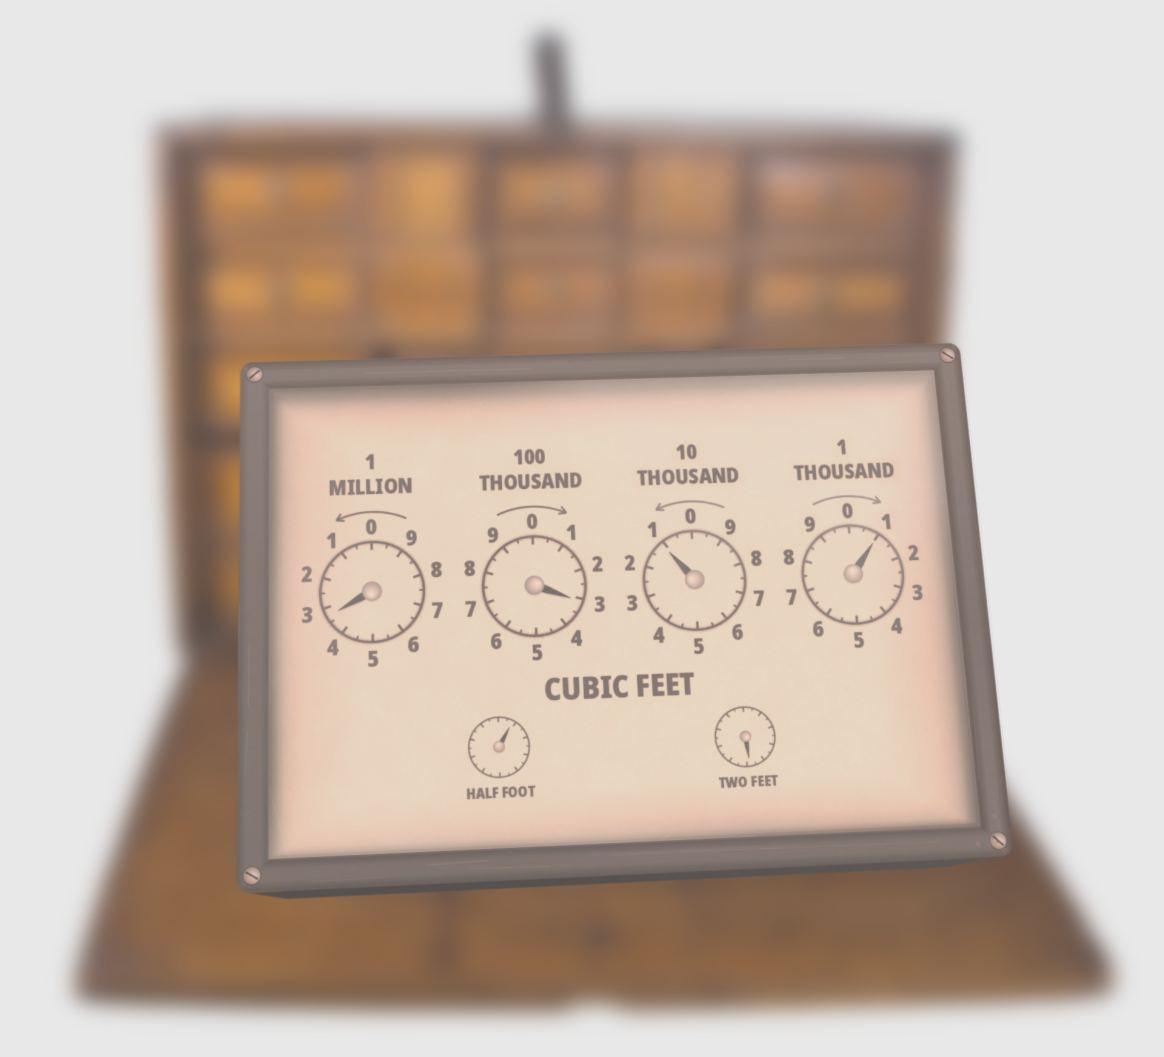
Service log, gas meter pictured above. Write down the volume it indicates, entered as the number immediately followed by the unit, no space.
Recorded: 331100ft³
